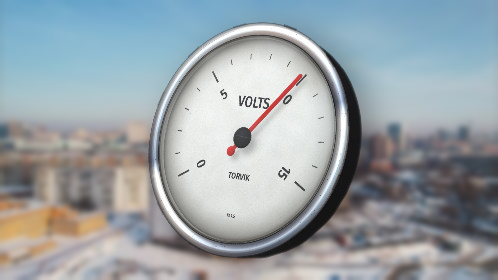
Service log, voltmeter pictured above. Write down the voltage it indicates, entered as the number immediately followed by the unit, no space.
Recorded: 10V
